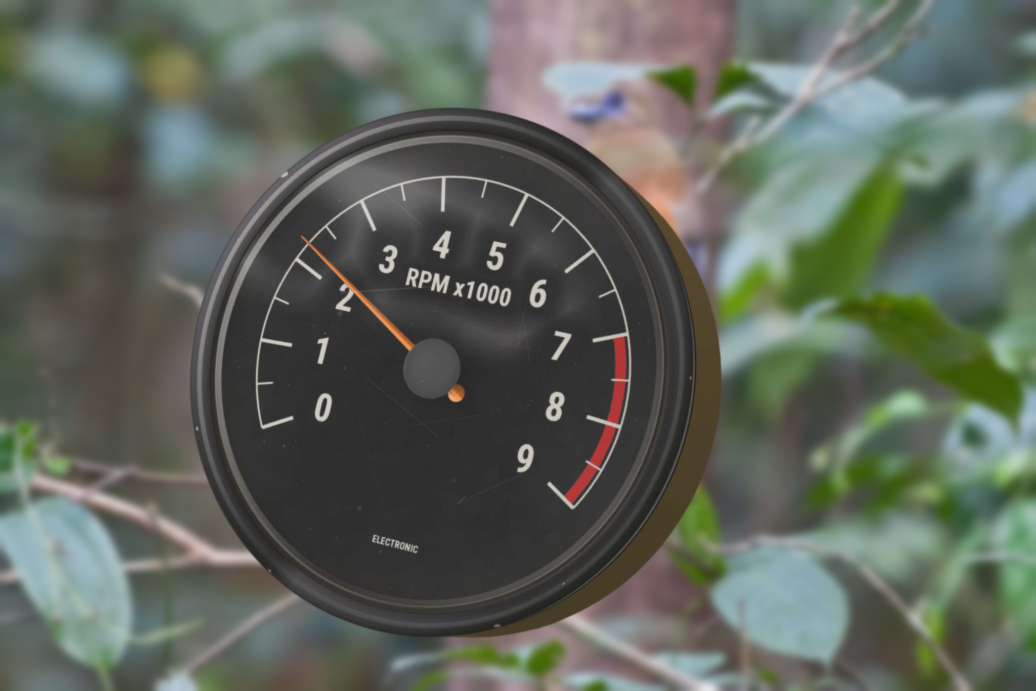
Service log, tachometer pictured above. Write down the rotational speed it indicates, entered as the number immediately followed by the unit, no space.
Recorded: 2250rpm
